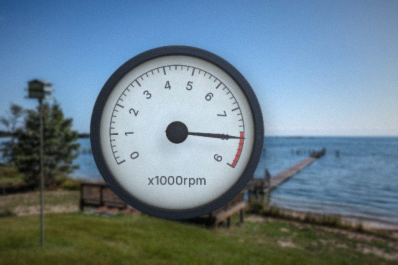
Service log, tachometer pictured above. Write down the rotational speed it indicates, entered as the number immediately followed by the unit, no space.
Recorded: 8000rpm
